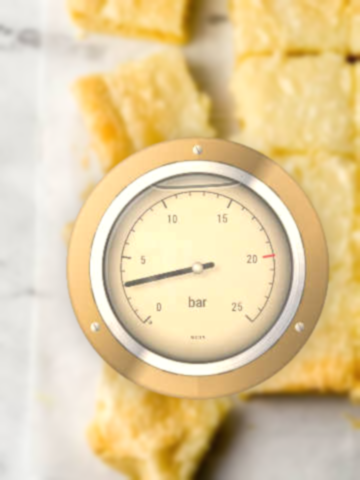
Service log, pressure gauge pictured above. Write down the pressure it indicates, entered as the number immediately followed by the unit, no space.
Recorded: 3bar
